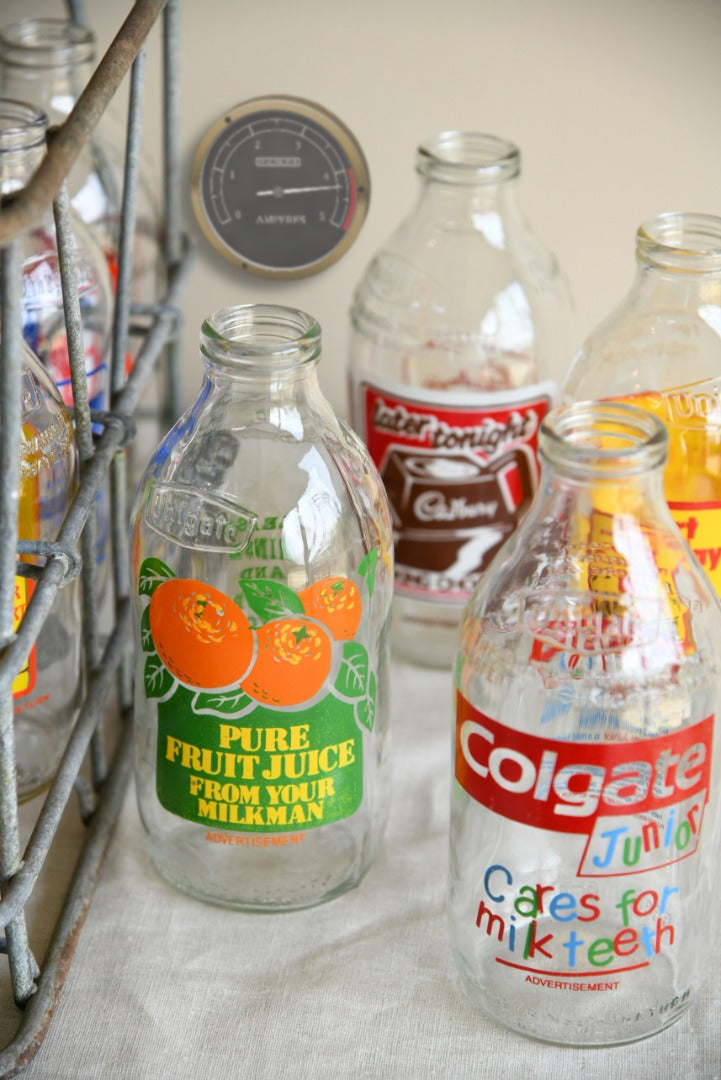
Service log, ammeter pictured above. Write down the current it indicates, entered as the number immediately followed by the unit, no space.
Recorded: 4.25A
